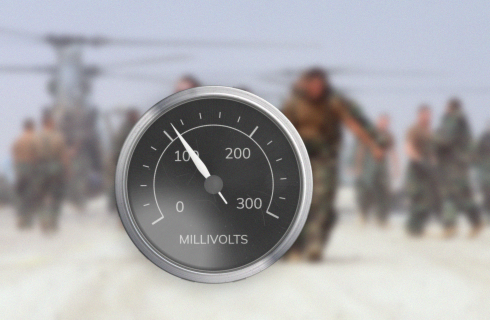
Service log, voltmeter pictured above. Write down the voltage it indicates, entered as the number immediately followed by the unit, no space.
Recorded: 110mV
